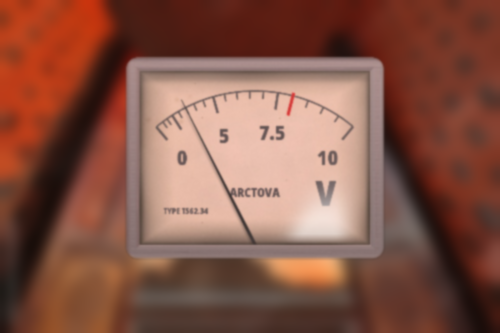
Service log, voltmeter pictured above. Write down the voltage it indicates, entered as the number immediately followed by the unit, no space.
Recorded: 3.5V
